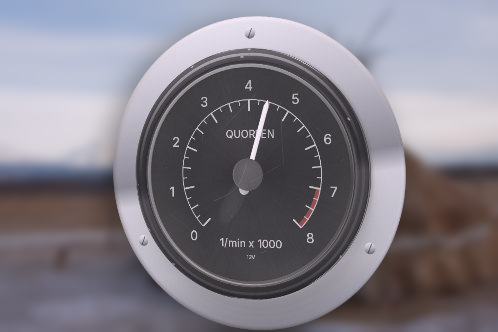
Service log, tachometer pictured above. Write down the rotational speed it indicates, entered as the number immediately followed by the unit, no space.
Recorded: 4500rpm
